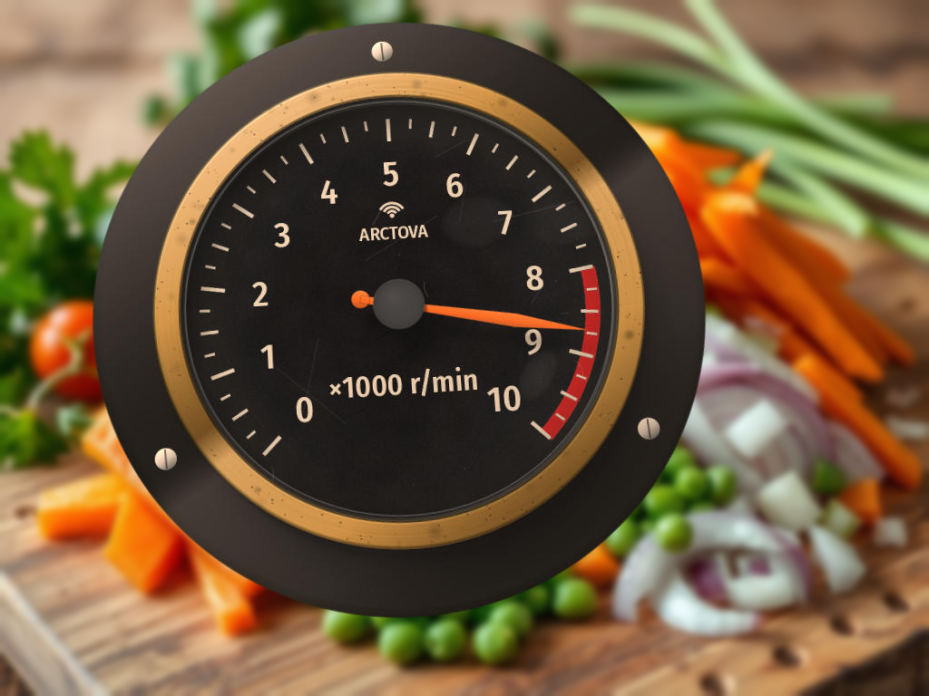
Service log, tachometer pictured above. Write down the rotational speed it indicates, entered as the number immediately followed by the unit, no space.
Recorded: 8750rpm
